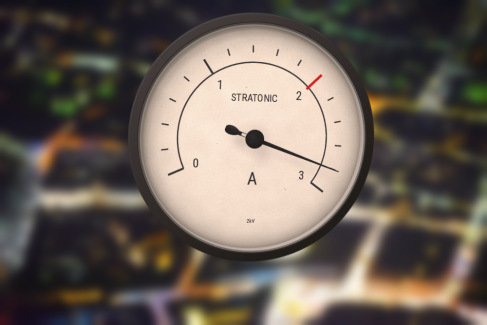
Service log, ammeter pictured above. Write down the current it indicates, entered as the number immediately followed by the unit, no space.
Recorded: 2.8A
